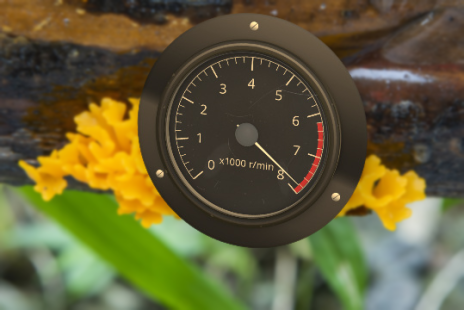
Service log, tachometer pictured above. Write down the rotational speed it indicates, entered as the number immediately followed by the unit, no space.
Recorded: 7800rpm
